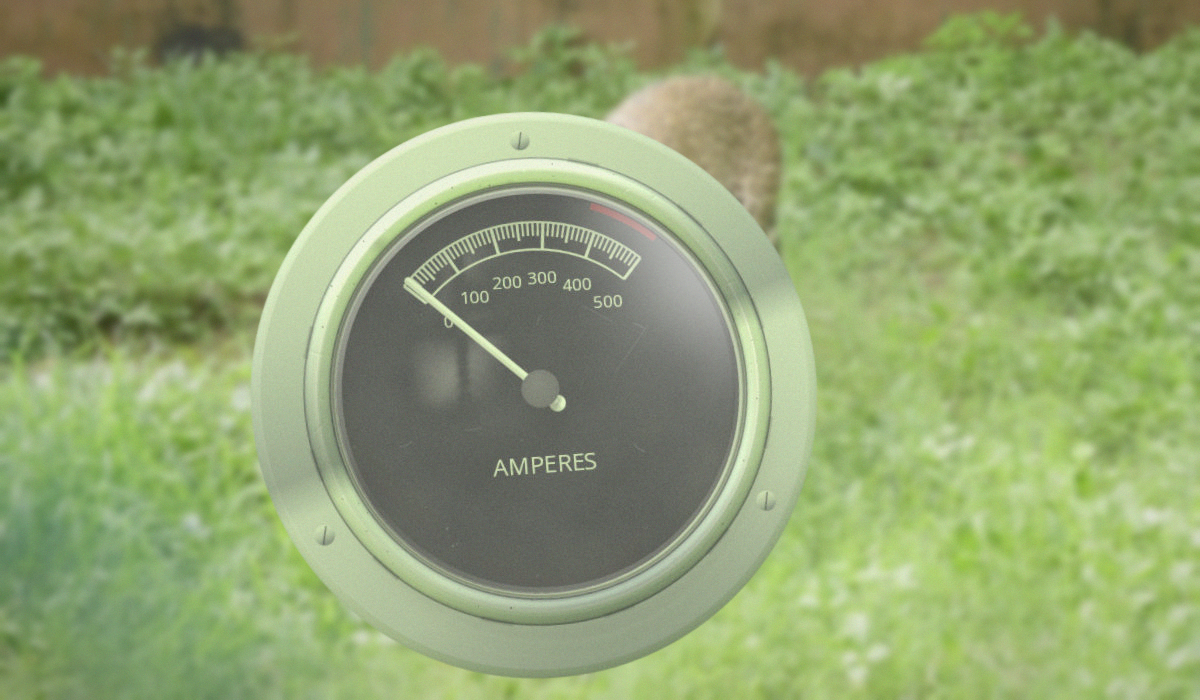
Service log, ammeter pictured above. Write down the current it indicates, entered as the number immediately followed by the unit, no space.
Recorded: 10A
